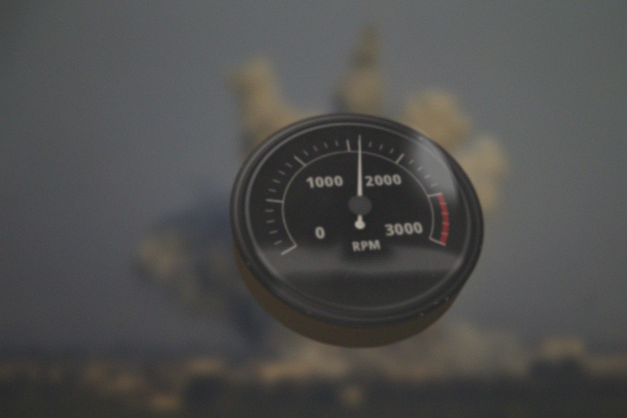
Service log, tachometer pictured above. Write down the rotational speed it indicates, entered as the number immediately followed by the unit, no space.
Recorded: 1600rpm
